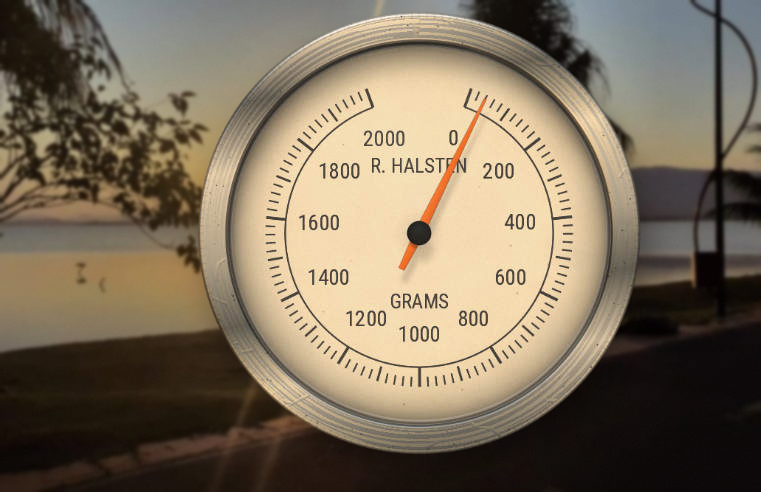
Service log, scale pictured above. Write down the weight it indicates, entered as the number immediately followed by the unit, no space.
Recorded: 40g
